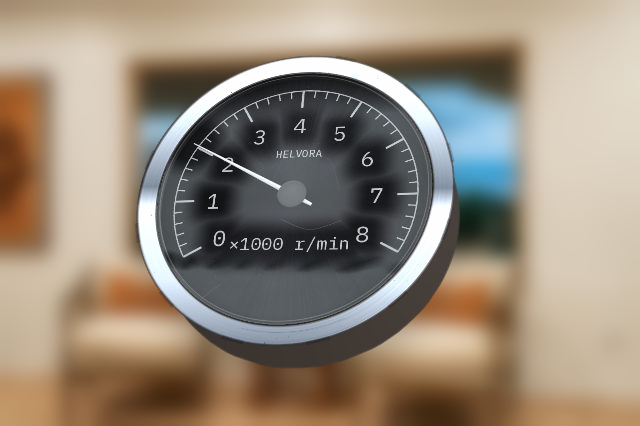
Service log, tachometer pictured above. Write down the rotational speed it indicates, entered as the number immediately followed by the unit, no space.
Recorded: 2000rpm
